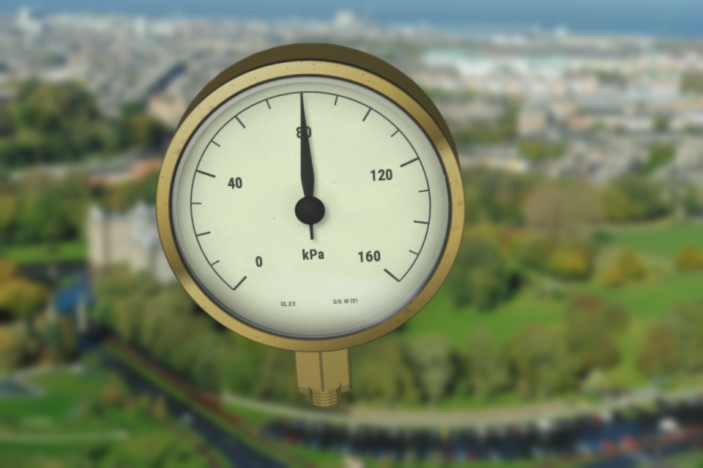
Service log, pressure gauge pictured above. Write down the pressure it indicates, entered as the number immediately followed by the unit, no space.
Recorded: 80kPa
